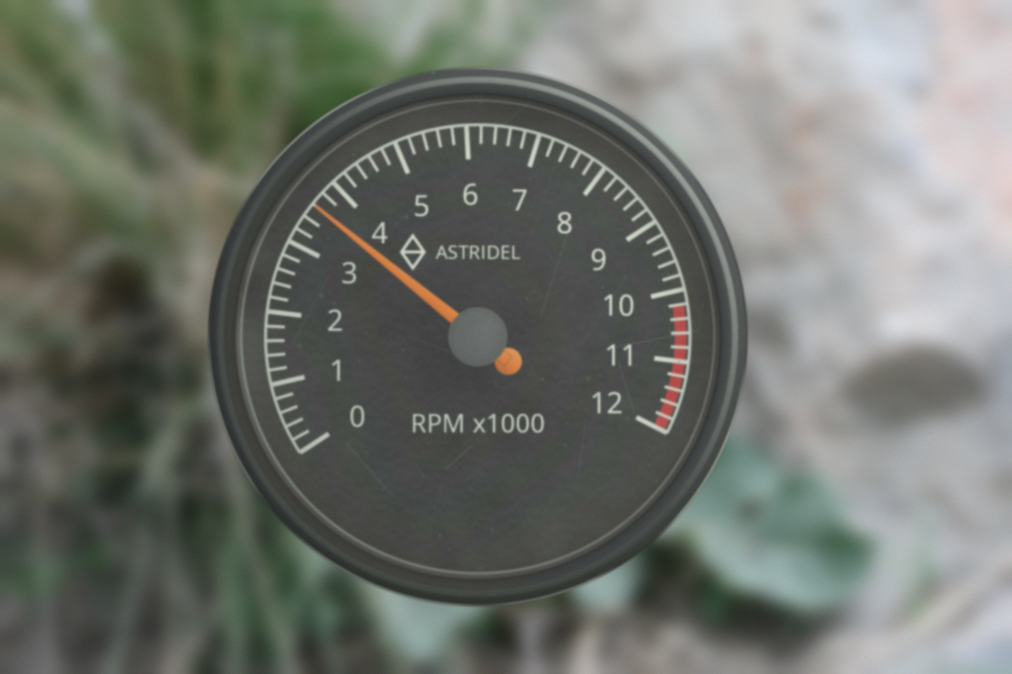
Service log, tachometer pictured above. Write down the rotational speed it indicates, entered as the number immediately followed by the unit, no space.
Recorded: 3600rpm
